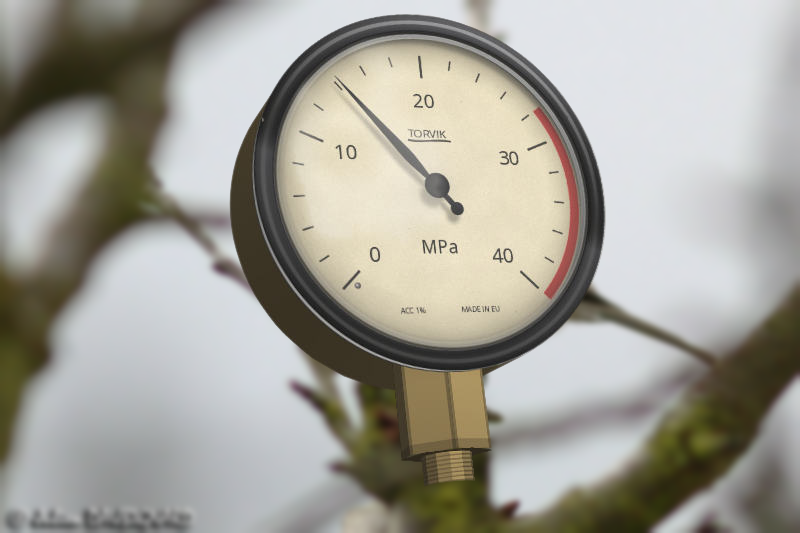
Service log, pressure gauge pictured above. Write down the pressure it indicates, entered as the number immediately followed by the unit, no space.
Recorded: 14MPa
